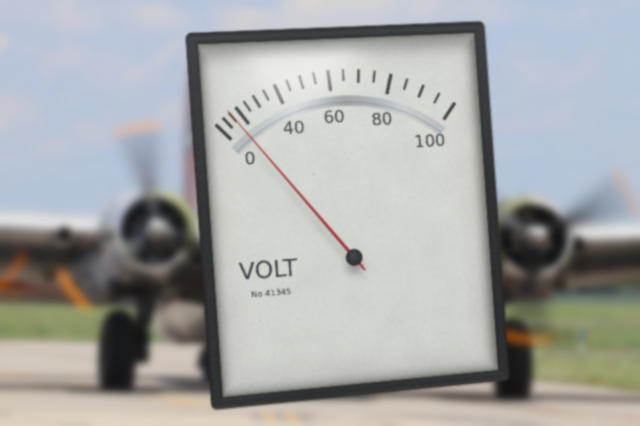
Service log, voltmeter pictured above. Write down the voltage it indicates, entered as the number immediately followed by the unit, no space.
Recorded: 15V
